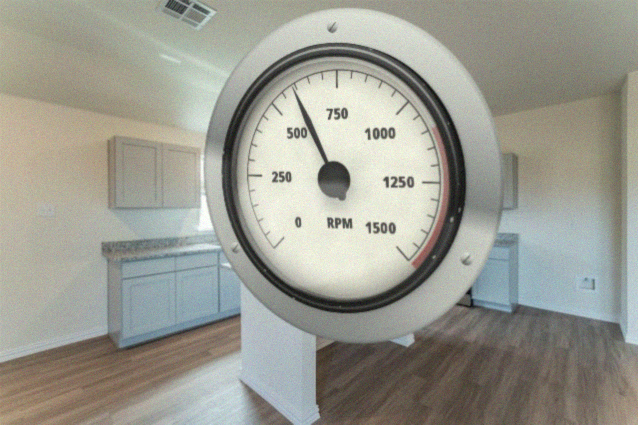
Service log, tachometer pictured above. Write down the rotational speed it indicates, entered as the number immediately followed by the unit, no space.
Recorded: 600rpm
